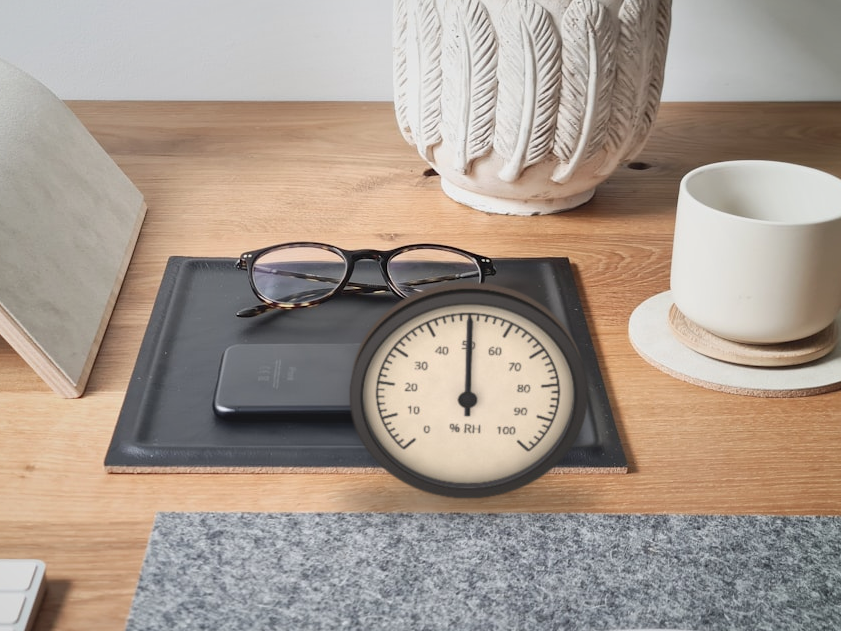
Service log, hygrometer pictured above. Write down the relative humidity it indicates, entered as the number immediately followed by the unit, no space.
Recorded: 50%
